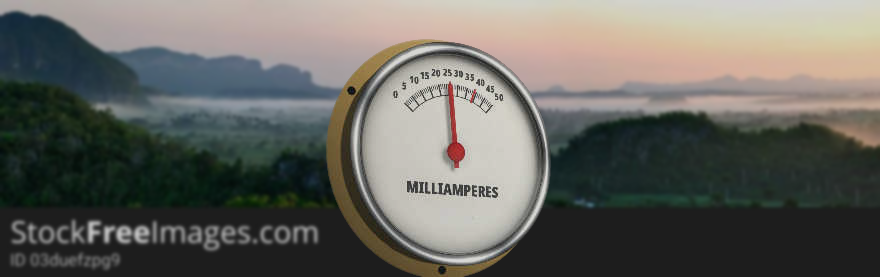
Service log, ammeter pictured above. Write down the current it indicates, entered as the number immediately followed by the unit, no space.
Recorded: 25mA
